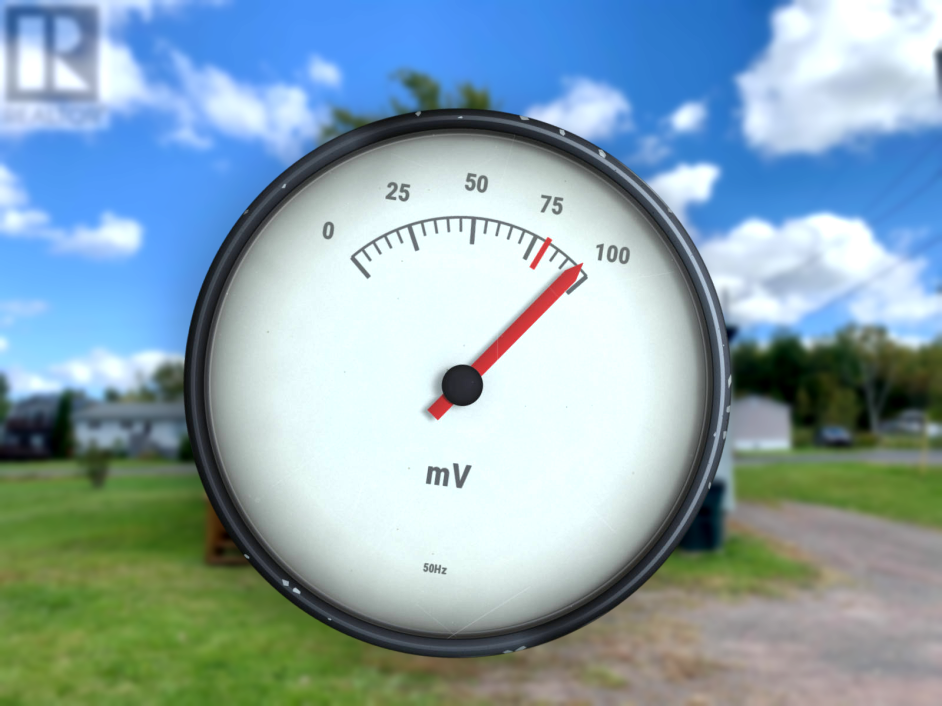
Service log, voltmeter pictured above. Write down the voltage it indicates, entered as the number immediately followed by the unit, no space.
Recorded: 95mV
